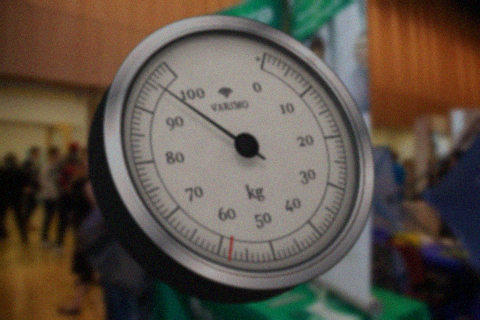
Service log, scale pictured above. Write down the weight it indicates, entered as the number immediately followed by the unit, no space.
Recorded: 95kg
